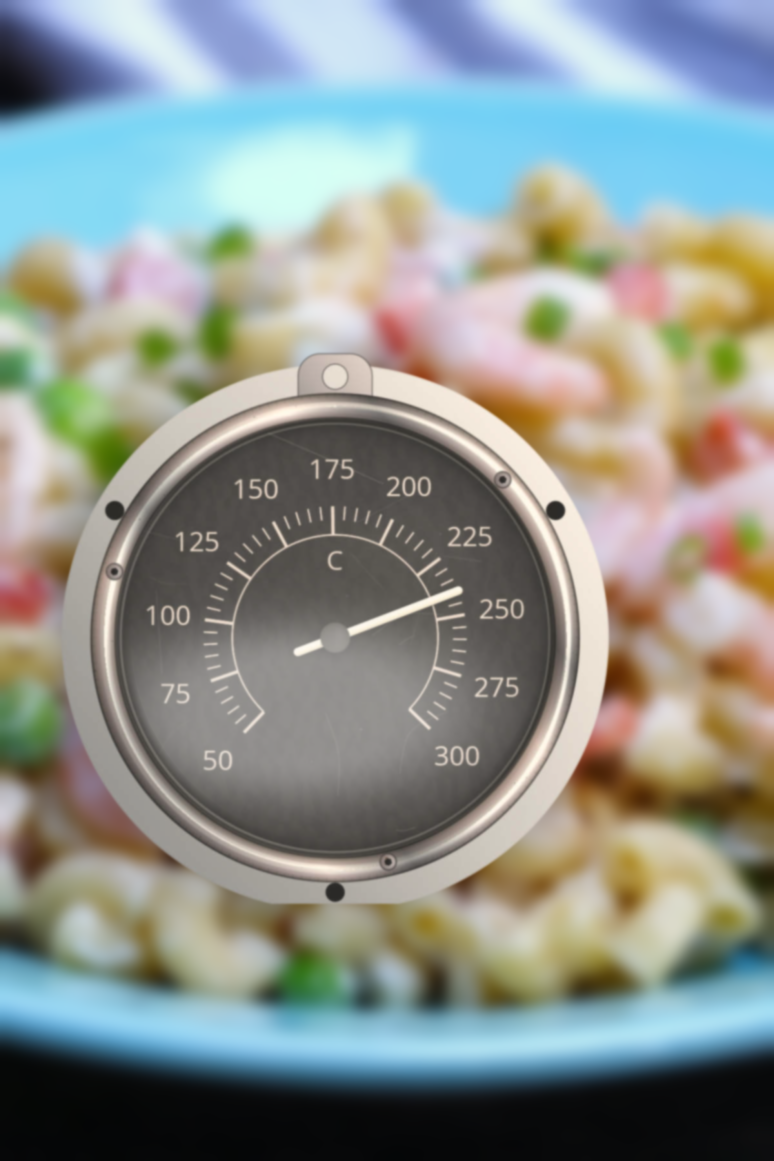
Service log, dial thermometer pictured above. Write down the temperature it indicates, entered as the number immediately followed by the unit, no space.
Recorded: 240°C
